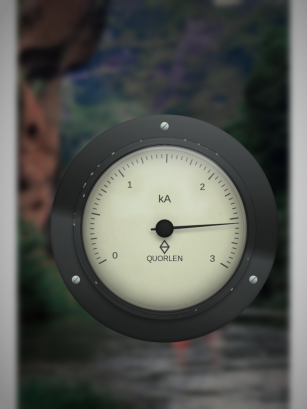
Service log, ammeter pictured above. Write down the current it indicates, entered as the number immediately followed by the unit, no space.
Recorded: 2.55kA
